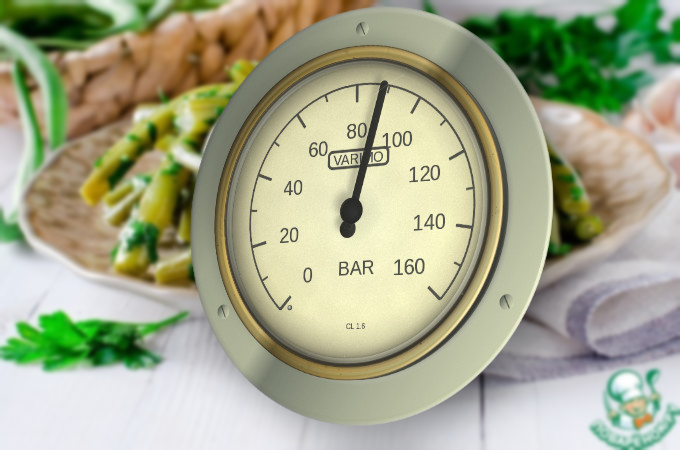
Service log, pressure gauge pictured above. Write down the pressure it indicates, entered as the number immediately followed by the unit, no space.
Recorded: 90bar
